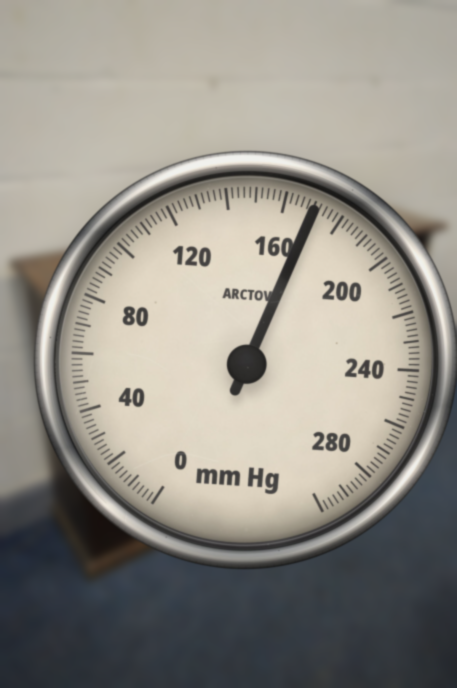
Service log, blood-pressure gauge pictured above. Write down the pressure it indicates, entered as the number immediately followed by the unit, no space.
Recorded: 170mmHg
